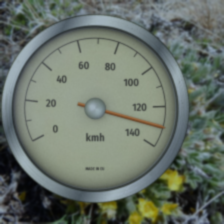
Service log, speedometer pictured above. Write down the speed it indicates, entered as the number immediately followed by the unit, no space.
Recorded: 130km/h
